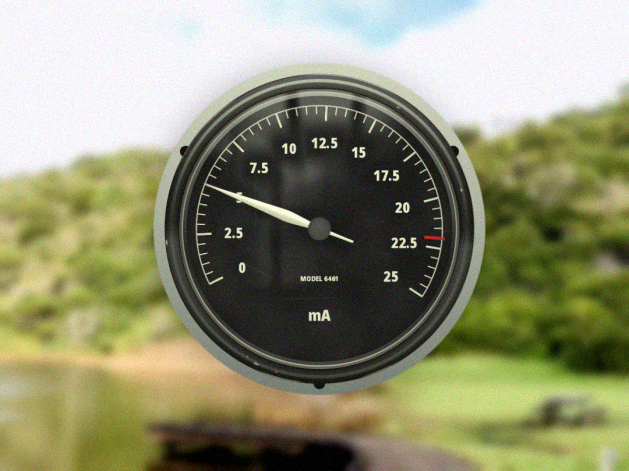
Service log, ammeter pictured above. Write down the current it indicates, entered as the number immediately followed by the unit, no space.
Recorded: 5mA
